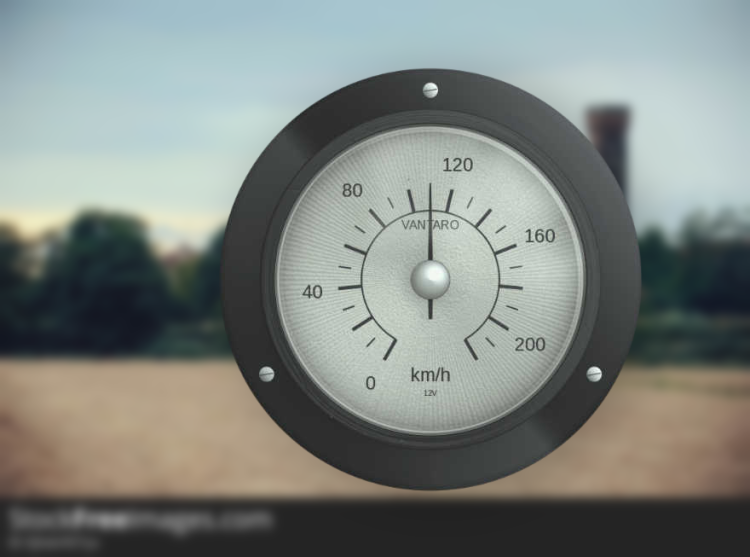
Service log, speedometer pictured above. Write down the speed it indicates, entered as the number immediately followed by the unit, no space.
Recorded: 110km/h
